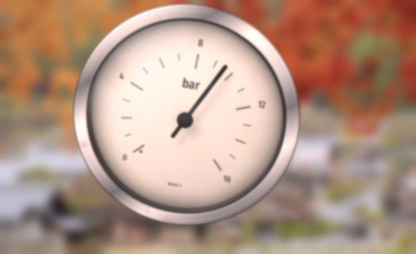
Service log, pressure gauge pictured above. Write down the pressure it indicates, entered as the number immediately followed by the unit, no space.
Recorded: 9.5bar
